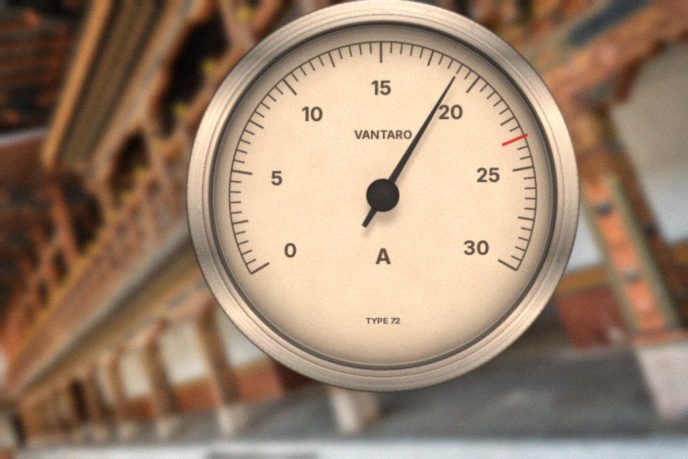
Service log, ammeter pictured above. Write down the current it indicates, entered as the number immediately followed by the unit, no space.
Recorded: 19A
